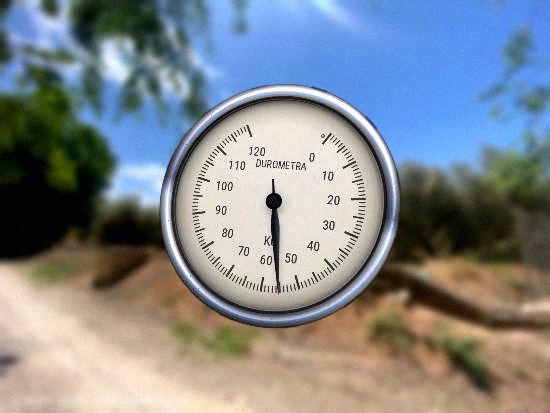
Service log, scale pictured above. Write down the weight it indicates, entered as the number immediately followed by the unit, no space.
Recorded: 55kg
